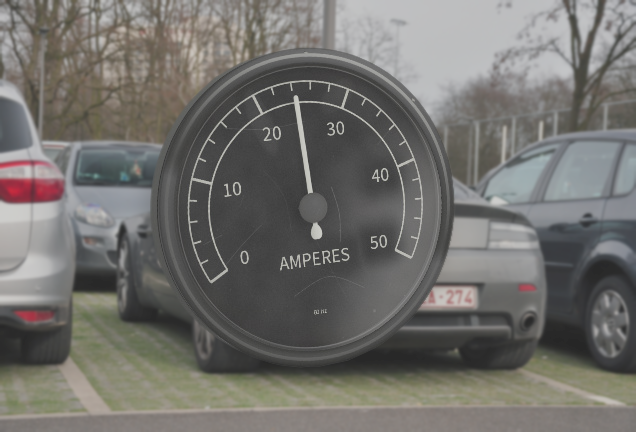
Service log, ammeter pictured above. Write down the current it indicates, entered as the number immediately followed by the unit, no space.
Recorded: 24A
